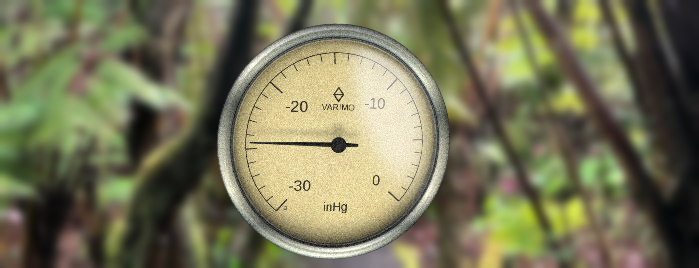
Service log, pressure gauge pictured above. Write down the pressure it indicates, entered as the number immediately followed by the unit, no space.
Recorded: -24.5inHg
